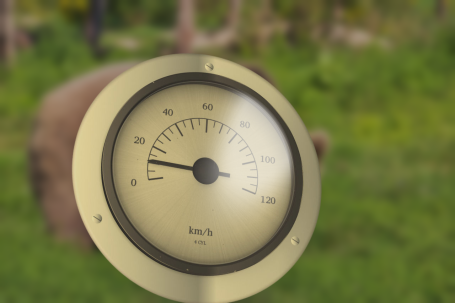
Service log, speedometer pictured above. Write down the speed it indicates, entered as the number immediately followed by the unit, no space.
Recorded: 10km/h
